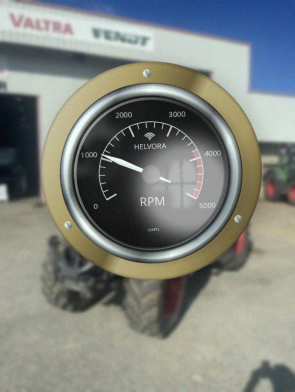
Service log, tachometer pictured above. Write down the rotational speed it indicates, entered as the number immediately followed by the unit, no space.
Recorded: 1100rpm
